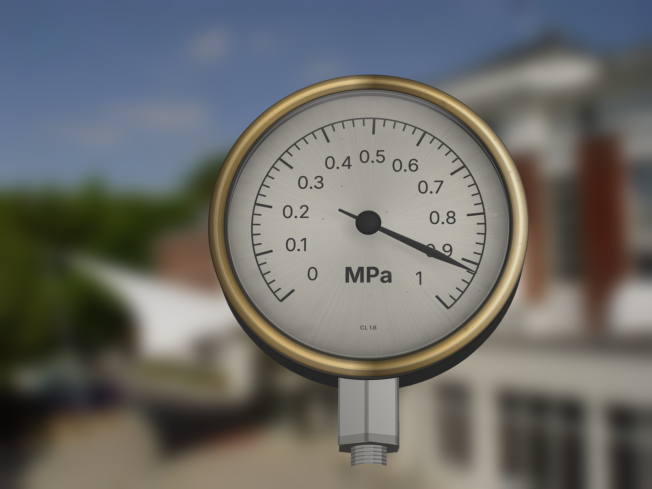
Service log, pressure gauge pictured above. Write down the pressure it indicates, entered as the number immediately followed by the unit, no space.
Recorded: 0.92MPa
